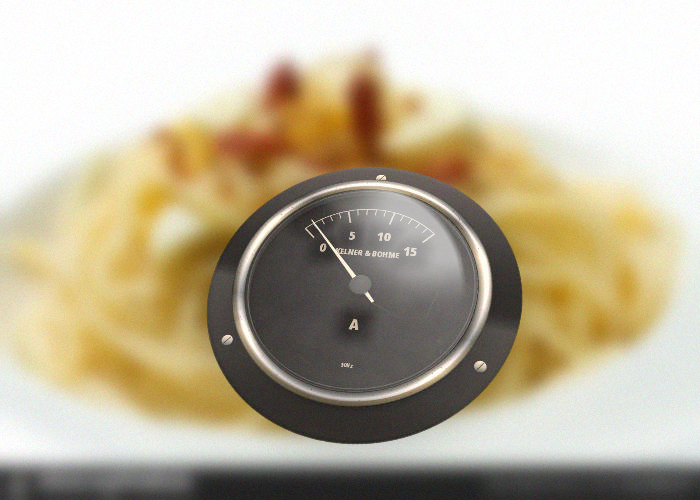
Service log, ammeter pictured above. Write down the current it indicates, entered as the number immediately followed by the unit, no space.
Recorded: 1A
